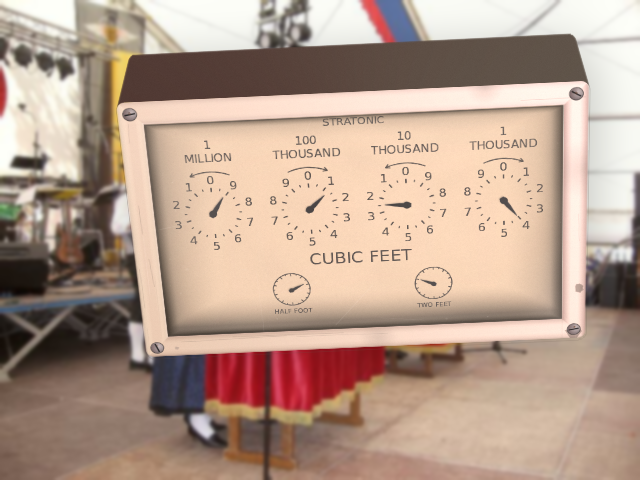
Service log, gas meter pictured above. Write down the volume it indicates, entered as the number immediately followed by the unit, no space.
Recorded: 912400ft³
